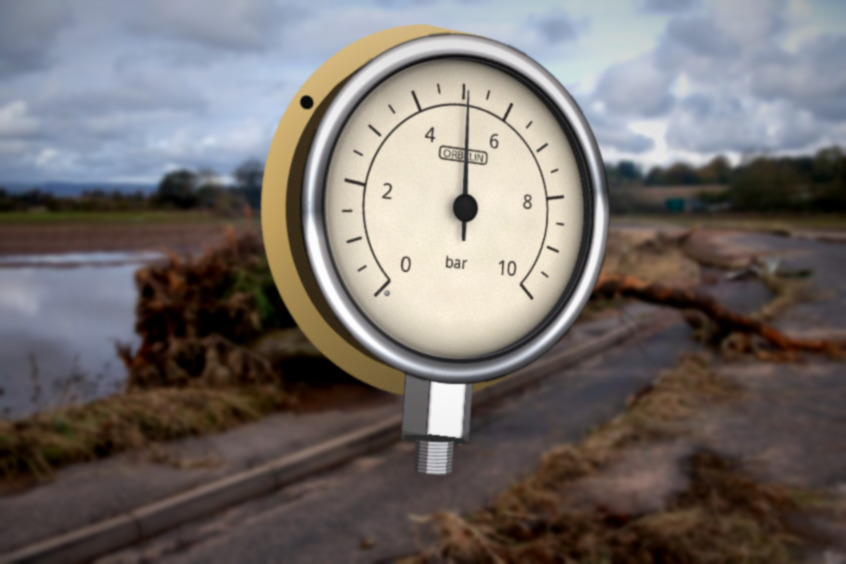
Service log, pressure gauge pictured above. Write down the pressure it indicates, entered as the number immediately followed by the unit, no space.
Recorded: 5bar
